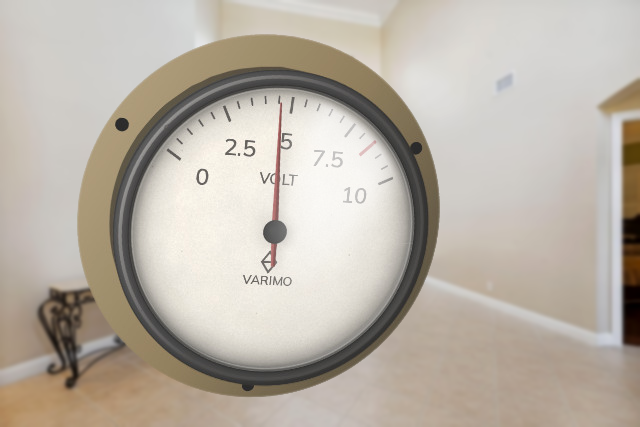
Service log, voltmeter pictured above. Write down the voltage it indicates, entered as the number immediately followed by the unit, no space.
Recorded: 4.5V
